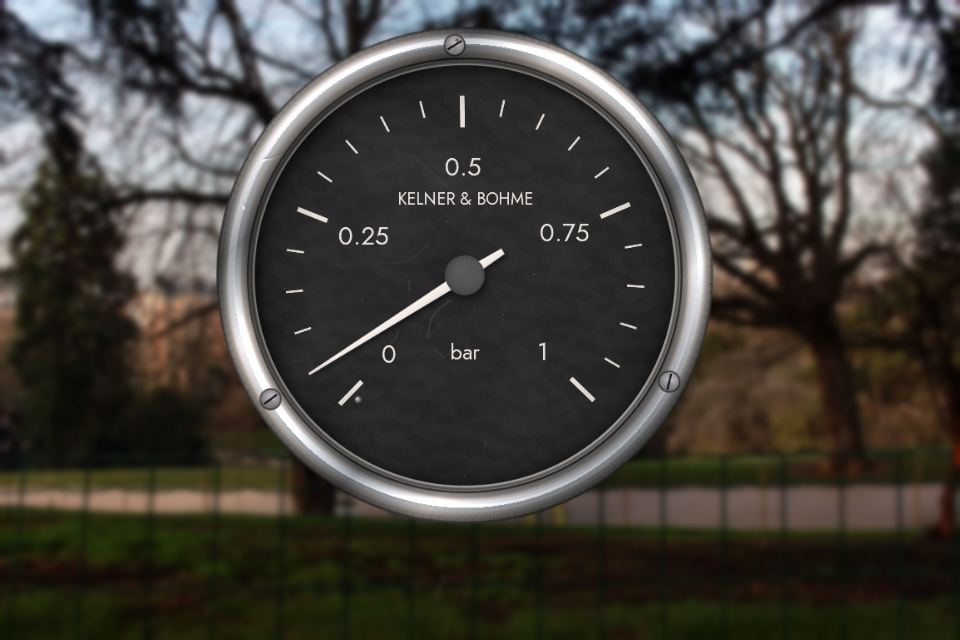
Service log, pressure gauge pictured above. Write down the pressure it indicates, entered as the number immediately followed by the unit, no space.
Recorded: 0.05bar
